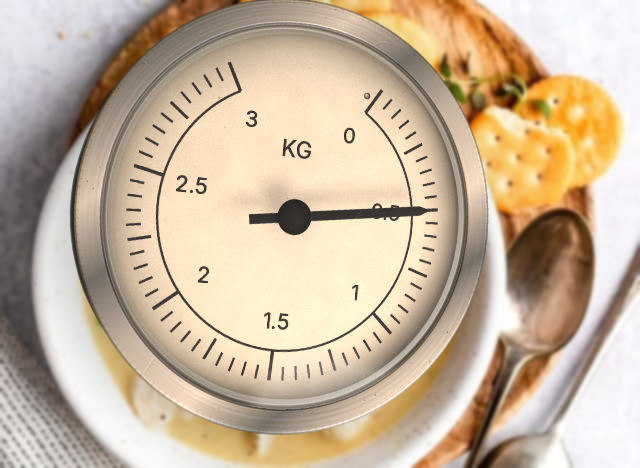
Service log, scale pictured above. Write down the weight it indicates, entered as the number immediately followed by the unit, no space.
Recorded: 0.5kg
